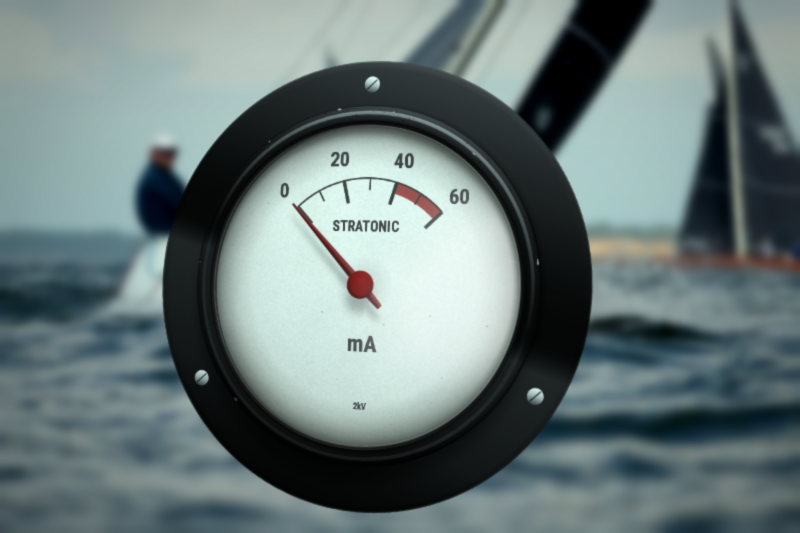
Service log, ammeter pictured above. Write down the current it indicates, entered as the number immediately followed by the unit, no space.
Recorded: 0mA
